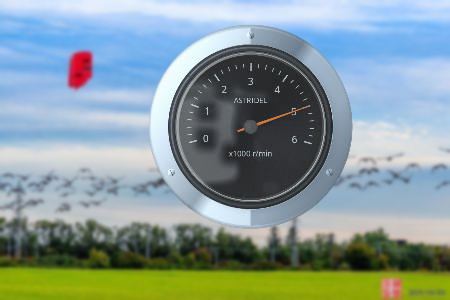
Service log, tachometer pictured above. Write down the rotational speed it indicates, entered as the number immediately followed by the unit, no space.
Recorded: 5000rpm
